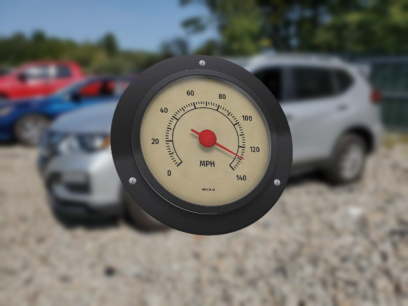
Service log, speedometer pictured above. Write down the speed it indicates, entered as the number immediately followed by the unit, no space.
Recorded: 130mph
